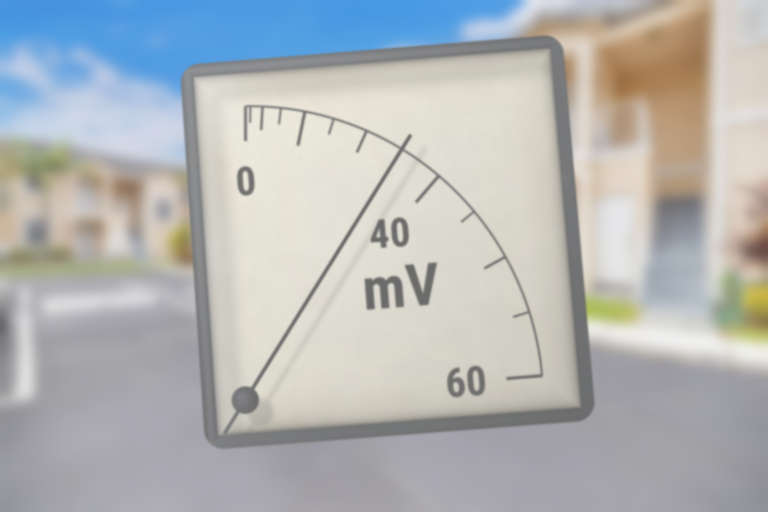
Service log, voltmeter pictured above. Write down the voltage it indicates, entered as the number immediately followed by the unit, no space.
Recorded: 35mV
